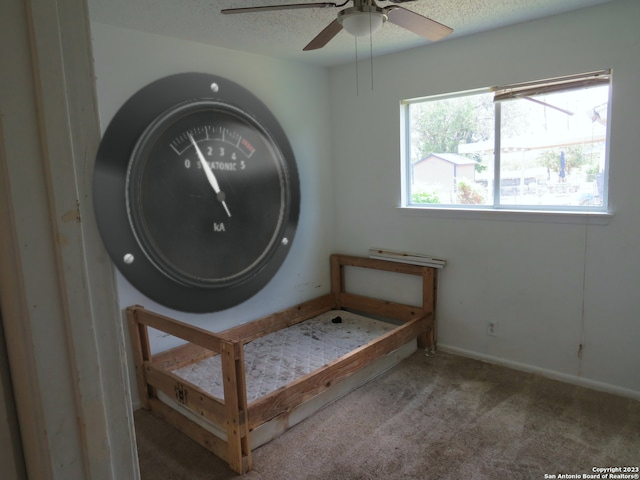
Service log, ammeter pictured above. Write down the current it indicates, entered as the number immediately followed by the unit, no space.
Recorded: 1kA
